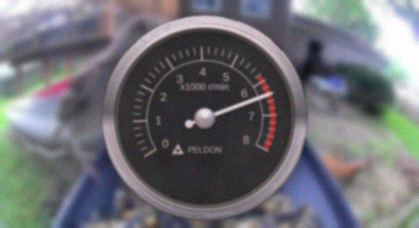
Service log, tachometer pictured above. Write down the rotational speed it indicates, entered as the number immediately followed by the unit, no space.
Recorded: 6400rpm
